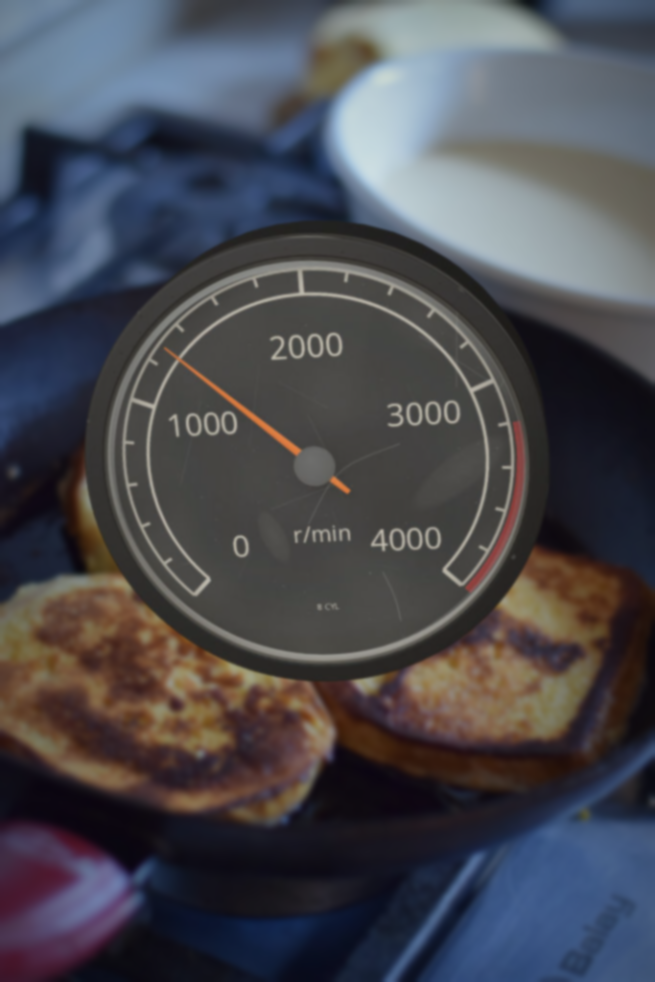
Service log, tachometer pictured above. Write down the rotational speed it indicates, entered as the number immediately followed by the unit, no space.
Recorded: 1300rpm
